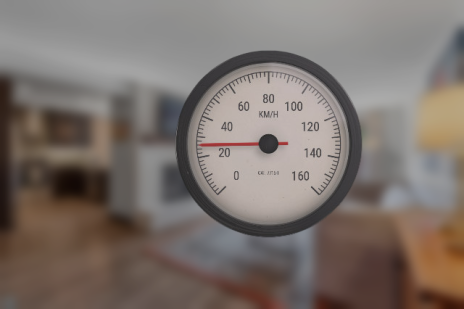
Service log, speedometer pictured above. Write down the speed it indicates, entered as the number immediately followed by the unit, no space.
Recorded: 26km/h
